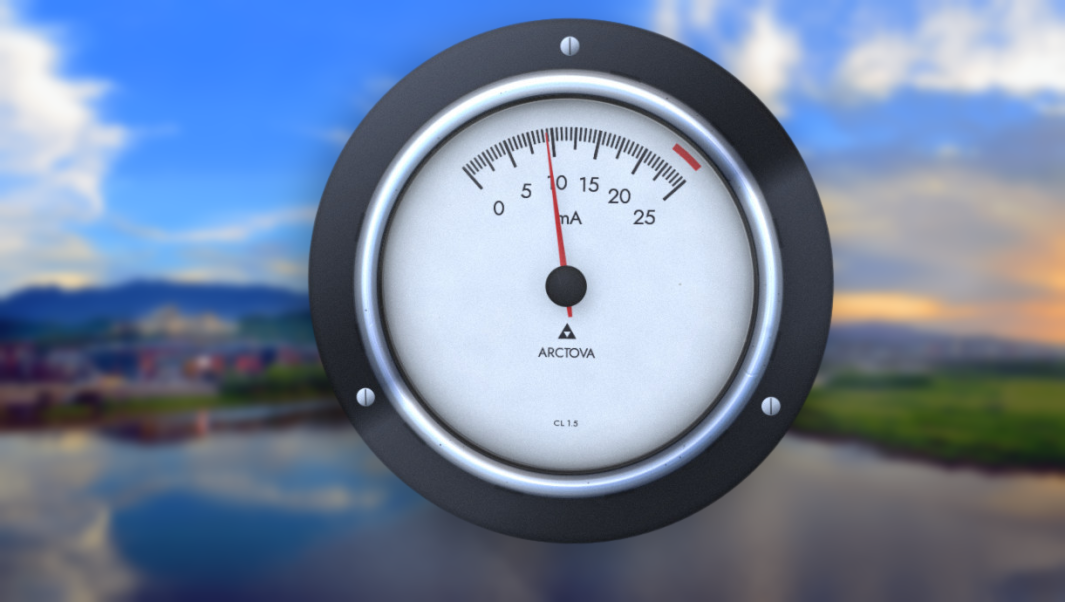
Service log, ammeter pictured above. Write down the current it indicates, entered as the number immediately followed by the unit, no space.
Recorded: 9.5mA
